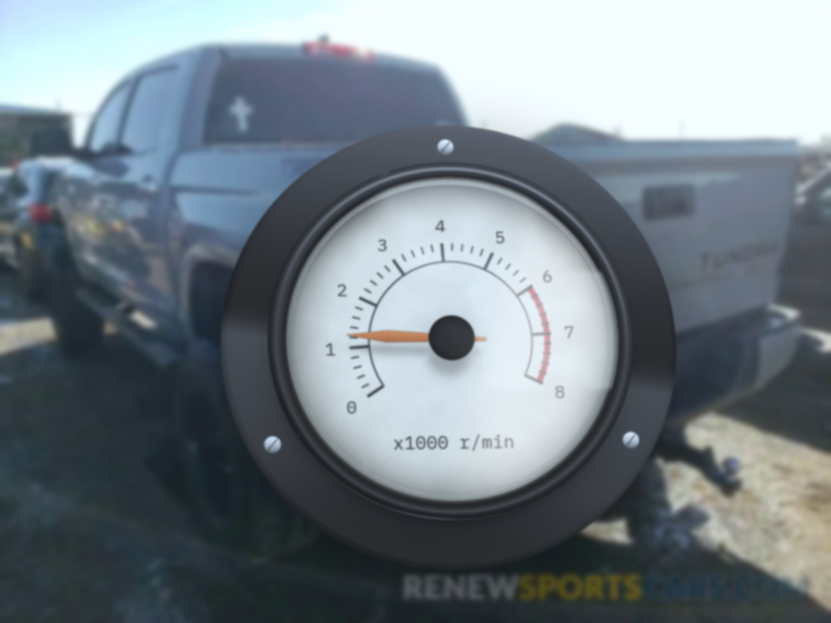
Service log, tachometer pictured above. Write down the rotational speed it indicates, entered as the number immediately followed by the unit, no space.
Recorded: 1200rpm
